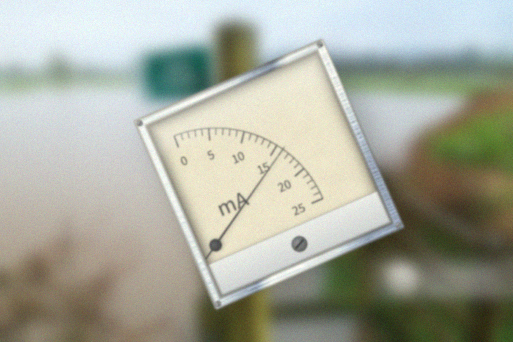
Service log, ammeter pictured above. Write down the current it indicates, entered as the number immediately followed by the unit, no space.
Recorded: 16mA
